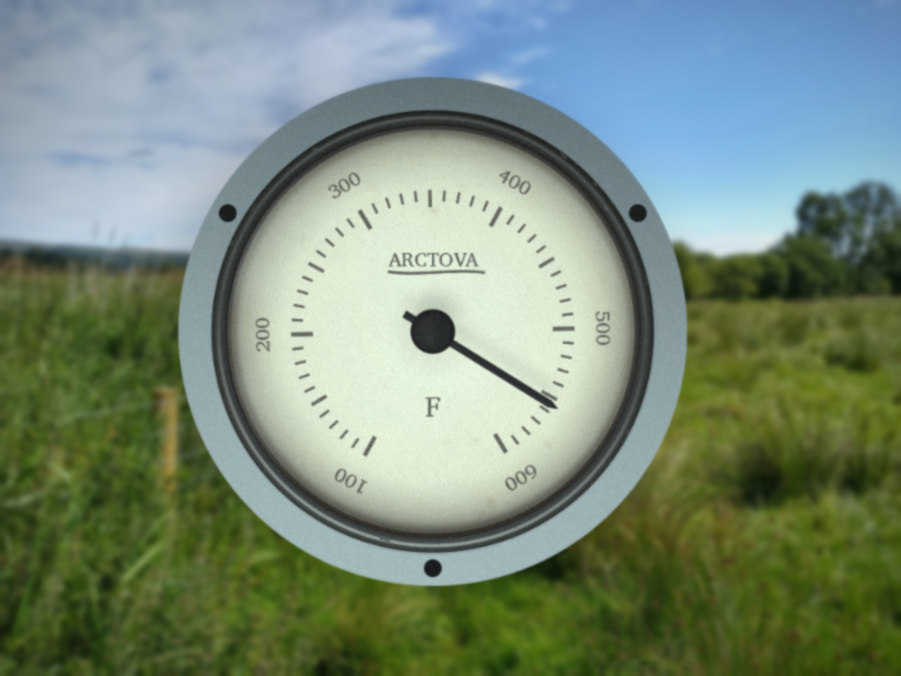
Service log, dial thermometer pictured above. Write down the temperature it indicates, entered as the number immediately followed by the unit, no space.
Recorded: 555°F
